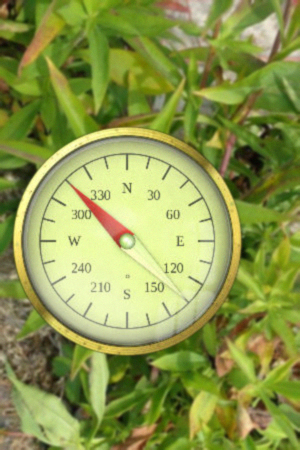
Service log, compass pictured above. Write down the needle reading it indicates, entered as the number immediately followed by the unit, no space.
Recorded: 315°
